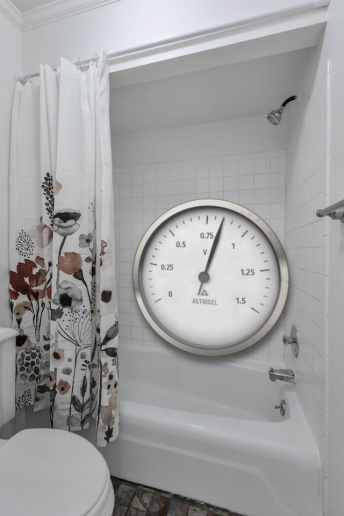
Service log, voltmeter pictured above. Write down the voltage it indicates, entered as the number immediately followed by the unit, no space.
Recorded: 0.85V
